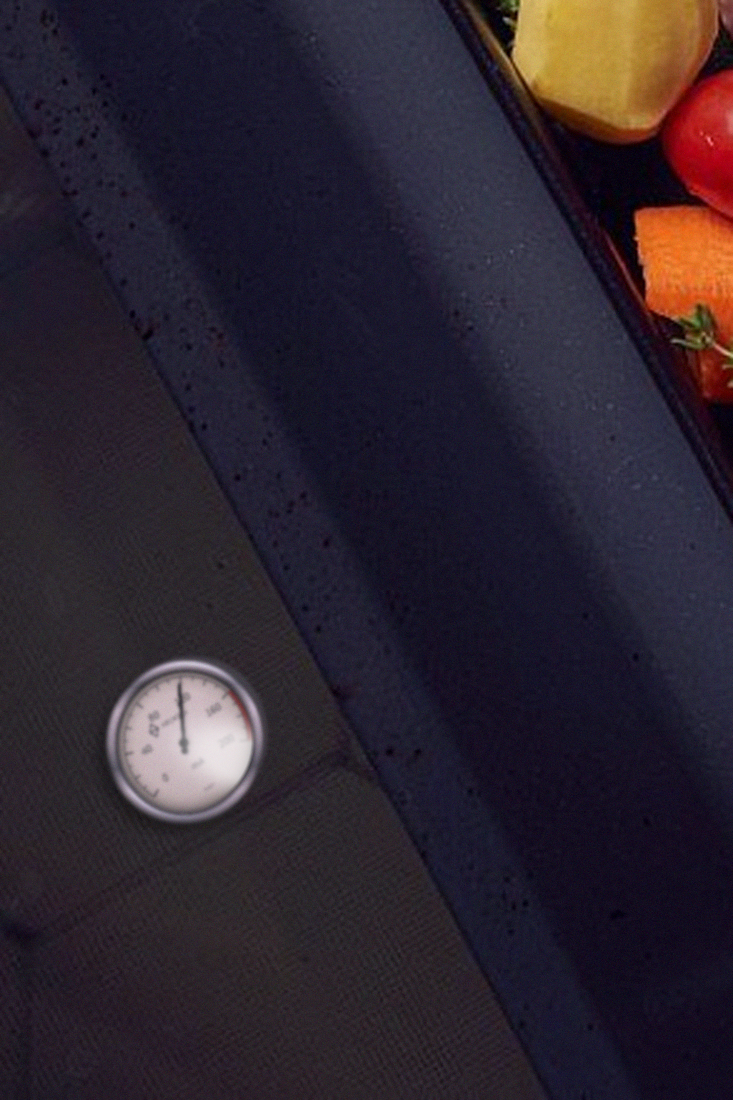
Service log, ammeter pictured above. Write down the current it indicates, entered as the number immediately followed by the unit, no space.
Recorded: 120mA
